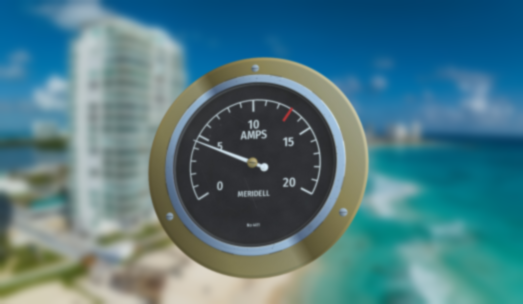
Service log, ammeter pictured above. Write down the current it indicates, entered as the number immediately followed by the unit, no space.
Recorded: 4.5A
